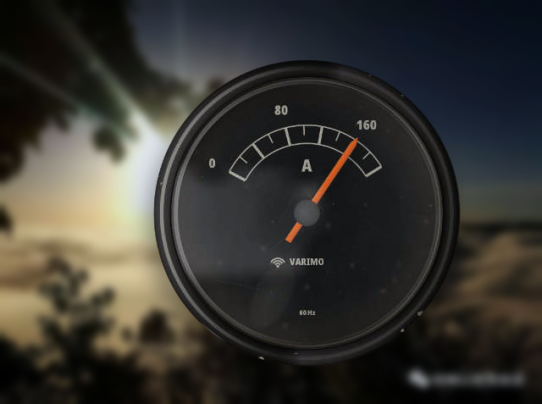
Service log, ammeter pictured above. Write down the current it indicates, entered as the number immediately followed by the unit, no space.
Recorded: 160A
